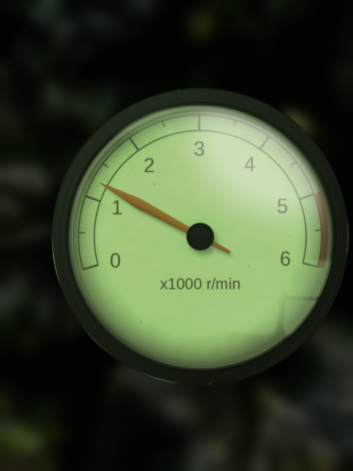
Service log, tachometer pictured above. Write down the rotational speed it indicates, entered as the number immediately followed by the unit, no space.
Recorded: 1250rpm
